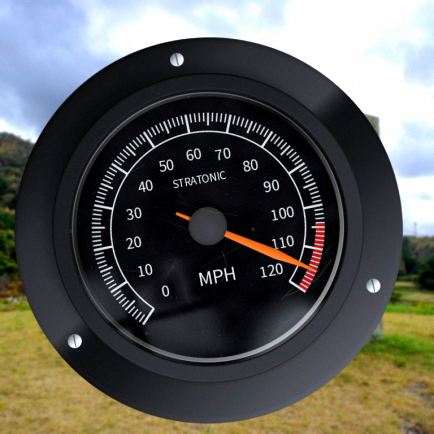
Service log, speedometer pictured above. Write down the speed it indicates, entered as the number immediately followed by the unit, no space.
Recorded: 115mph
